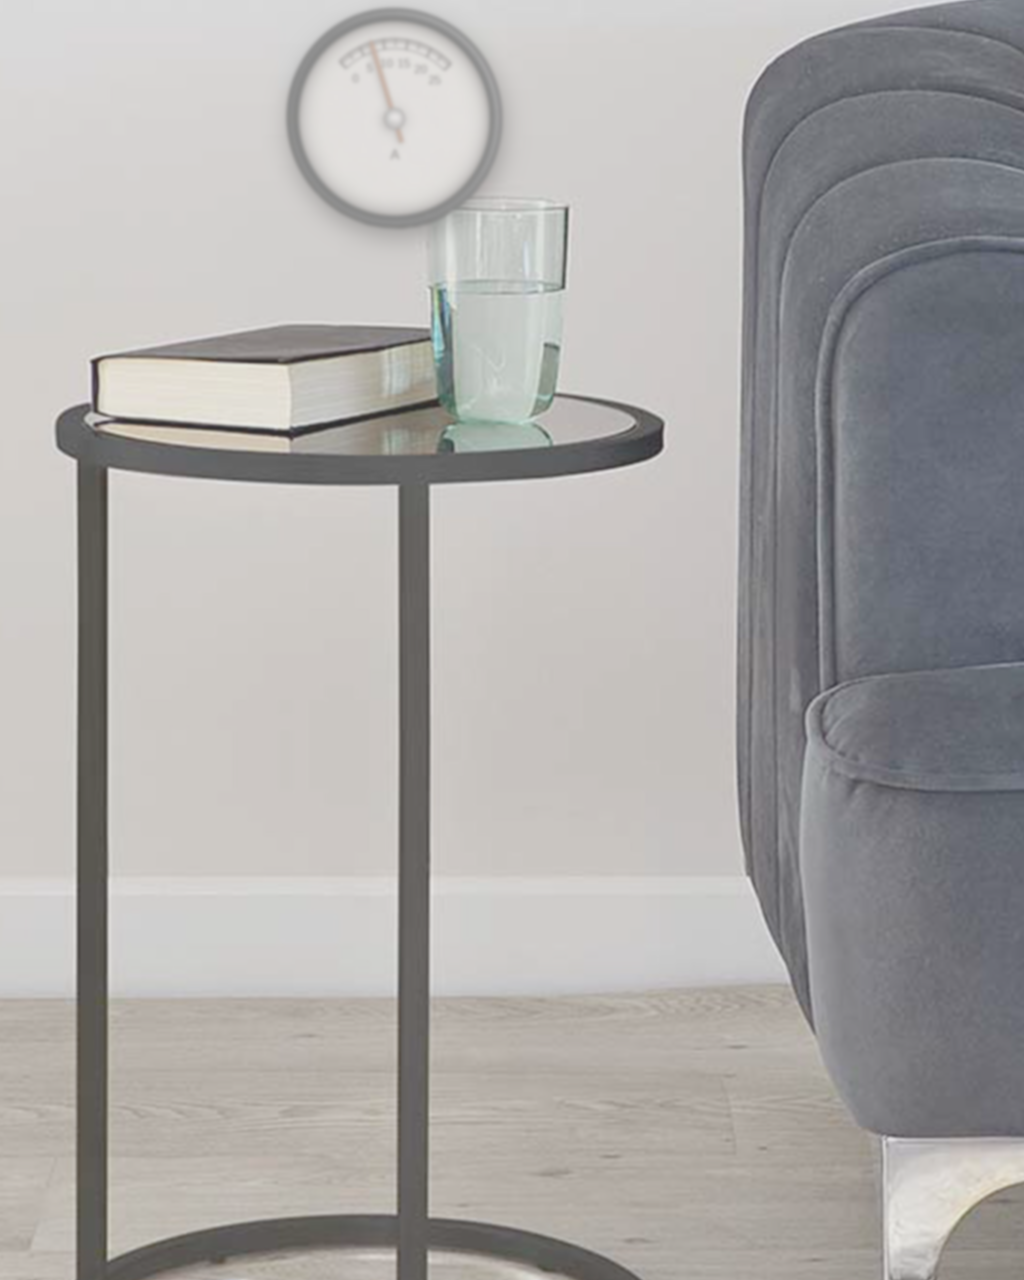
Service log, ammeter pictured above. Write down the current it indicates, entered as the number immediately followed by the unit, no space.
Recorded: 7.5A
